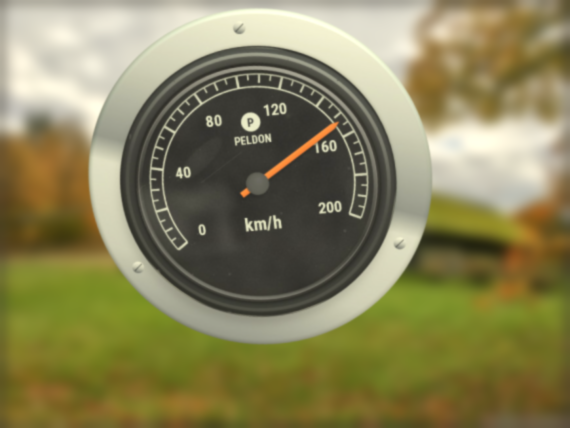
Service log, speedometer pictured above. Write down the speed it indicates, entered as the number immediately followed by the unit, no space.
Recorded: 152.5km/h
